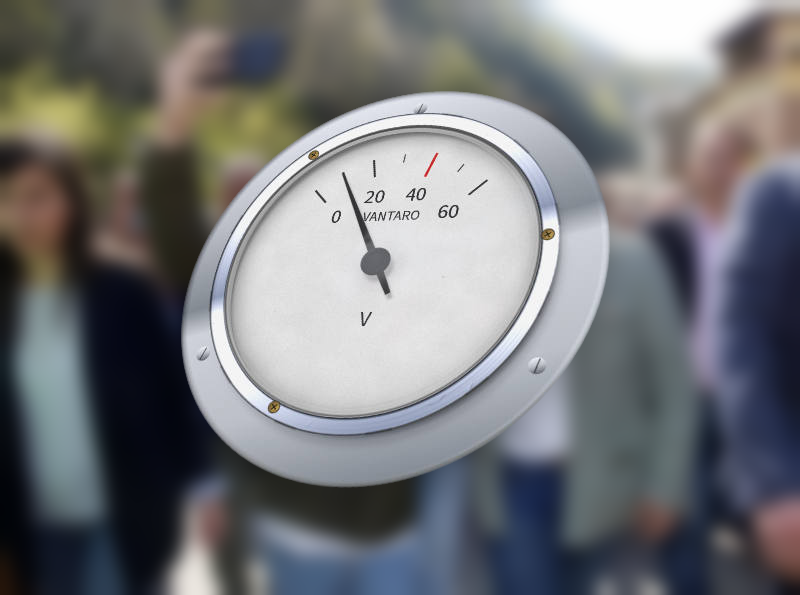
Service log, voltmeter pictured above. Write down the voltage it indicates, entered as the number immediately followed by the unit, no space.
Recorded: 10V
